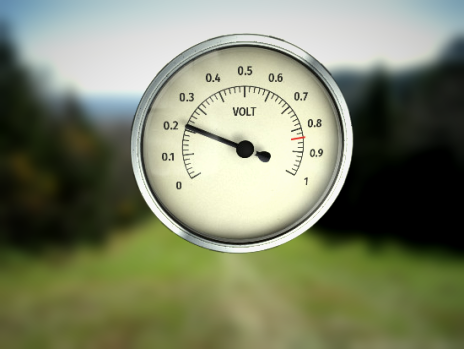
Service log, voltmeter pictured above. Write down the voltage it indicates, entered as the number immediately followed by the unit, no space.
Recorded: 0.22V
